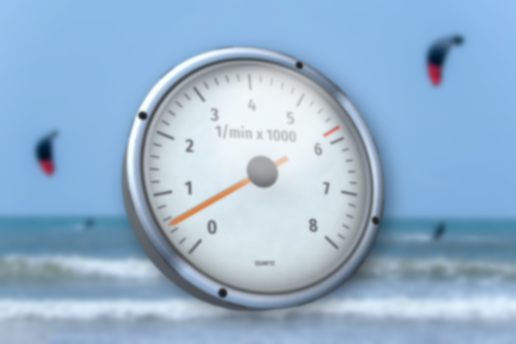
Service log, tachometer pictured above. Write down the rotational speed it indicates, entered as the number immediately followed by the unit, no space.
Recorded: 500rpm
